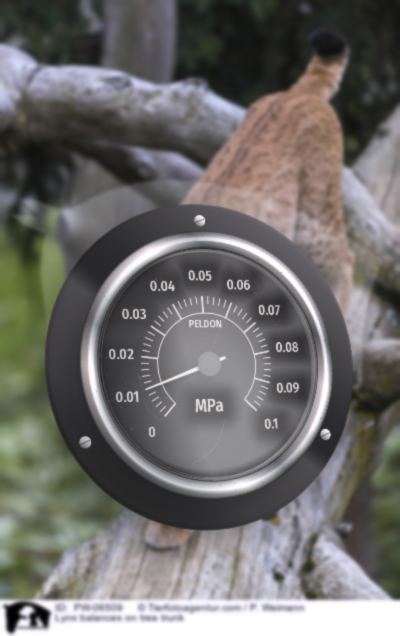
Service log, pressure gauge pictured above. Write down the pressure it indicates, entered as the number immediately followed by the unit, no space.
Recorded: 0.01MPa
